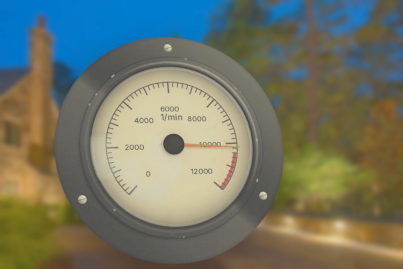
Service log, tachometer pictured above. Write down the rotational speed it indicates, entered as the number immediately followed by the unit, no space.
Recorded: 10200rpm
